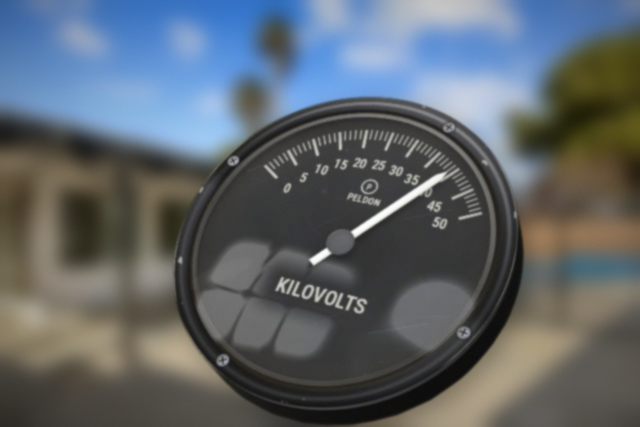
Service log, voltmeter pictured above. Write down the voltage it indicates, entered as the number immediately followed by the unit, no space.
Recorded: 40kV
